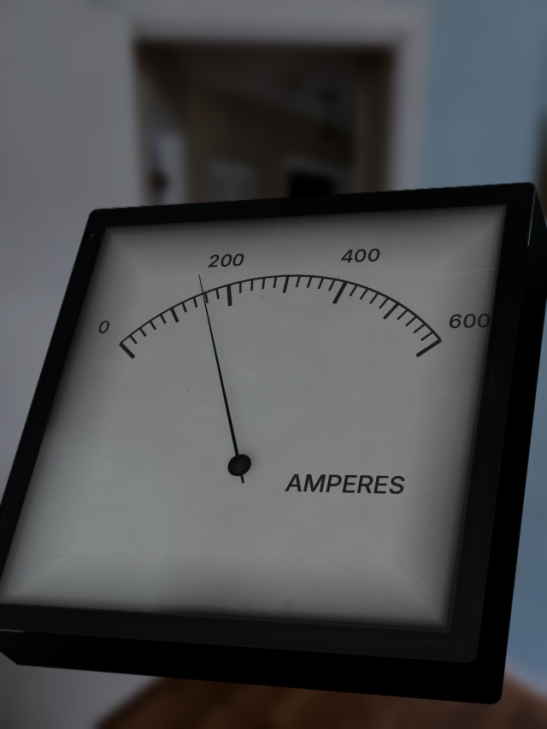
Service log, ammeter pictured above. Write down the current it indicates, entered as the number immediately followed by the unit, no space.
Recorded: 160A
